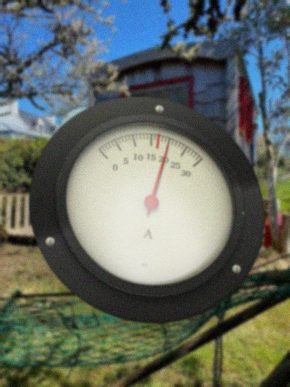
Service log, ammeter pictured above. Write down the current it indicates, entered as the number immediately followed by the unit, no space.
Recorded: 20A
